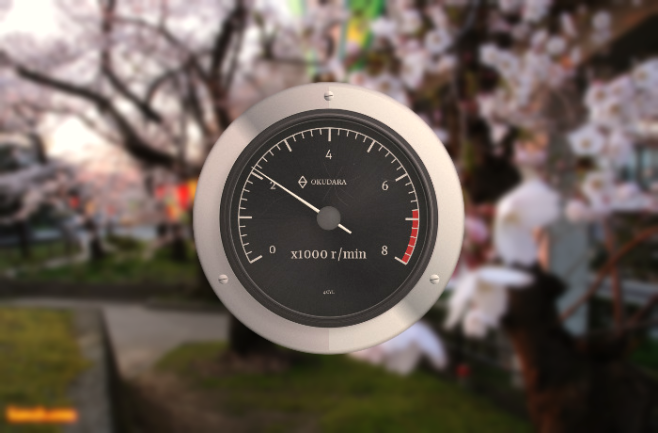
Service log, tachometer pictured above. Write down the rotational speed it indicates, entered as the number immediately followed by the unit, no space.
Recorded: 2100rpm
